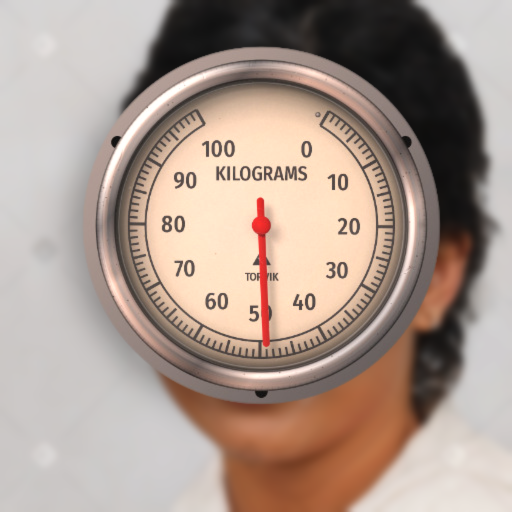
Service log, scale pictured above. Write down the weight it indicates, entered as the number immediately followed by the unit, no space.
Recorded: 49kg
